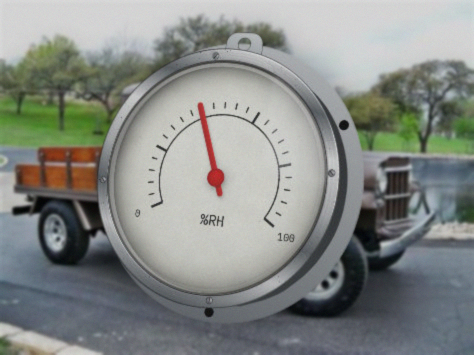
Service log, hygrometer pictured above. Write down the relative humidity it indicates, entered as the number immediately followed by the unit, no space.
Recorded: 40%
